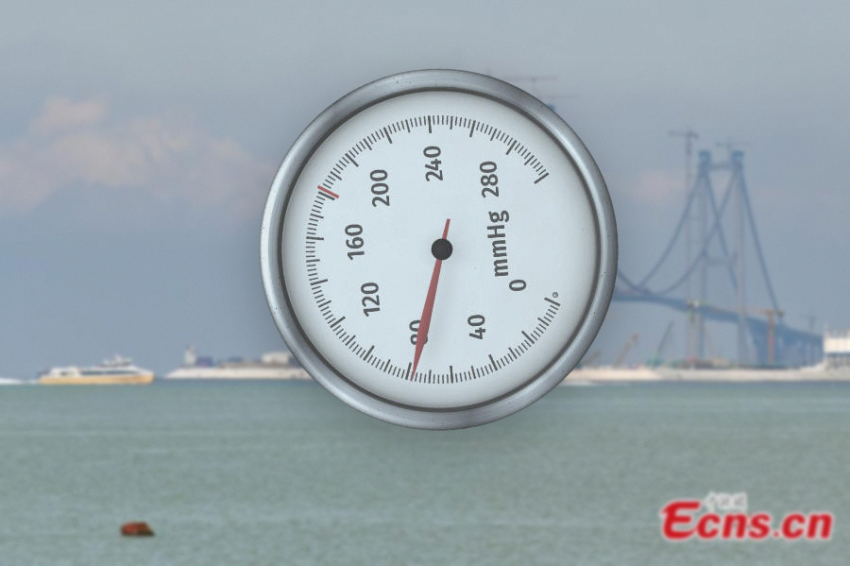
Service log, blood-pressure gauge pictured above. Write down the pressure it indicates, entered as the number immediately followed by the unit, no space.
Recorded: 78mmHg
